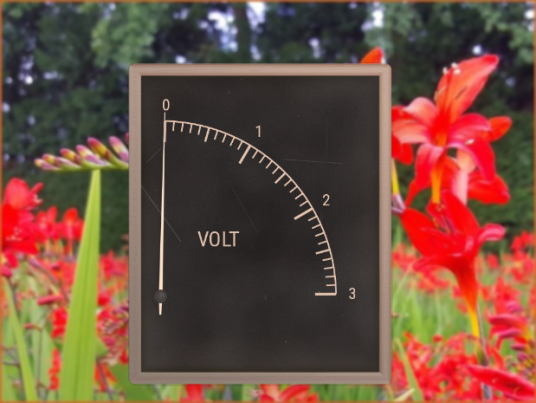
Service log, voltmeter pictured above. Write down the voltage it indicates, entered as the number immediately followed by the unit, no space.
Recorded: 0V
